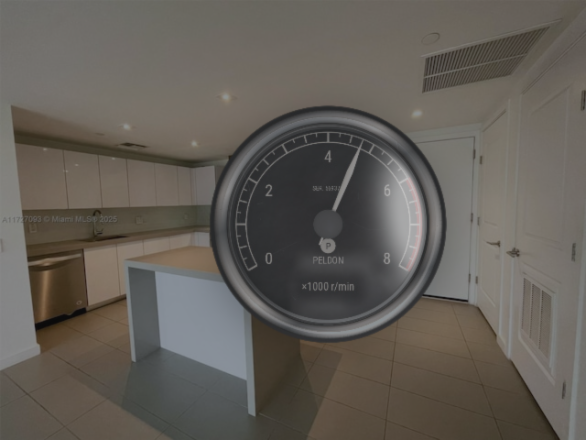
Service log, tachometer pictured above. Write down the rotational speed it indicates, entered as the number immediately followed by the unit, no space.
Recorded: 4750rpm
